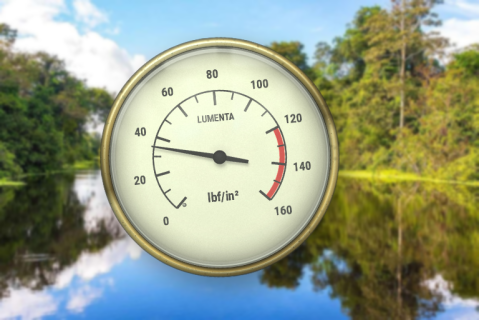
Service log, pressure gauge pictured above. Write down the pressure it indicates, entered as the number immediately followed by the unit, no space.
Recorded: 35psi
